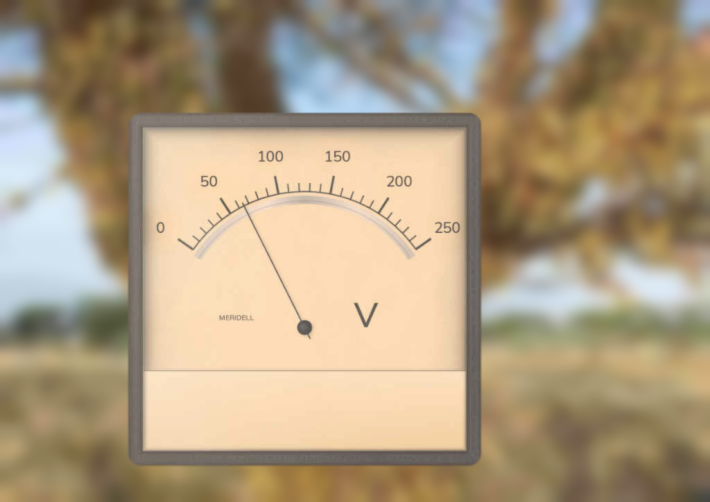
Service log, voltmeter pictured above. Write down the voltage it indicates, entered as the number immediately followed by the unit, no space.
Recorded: 65V
